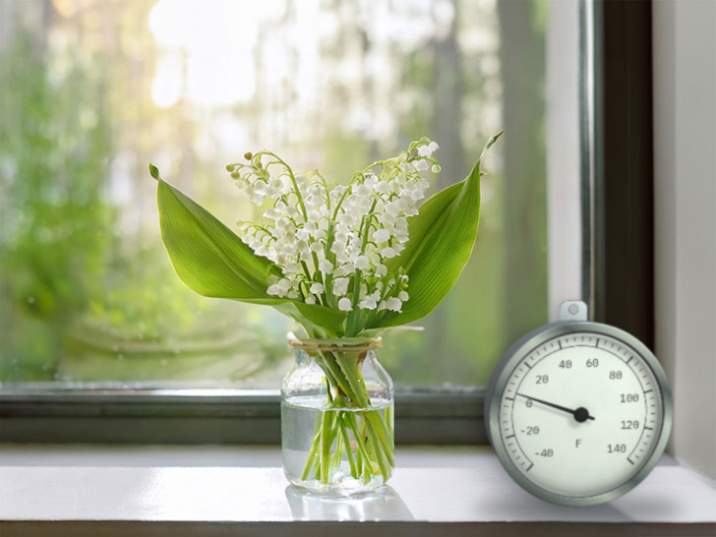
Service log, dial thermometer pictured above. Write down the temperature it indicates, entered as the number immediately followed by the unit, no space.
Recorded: 4°F
